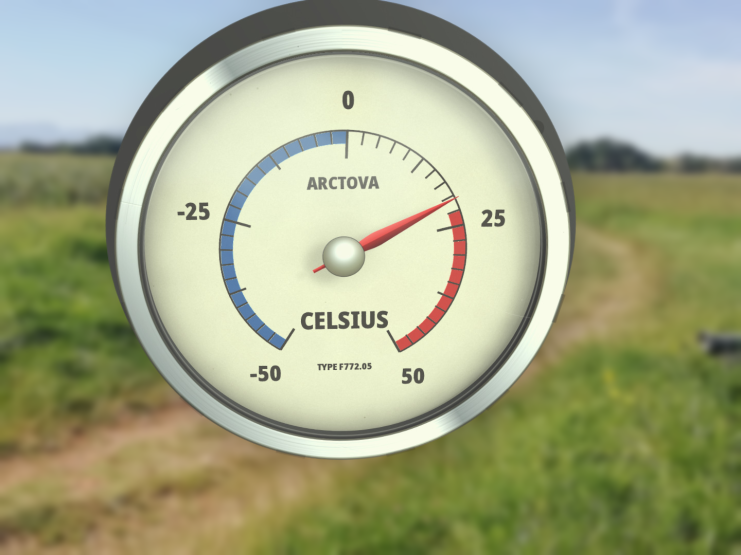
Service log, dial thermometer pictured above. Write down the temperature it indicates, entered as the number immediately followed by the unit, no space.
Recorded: 20°C
